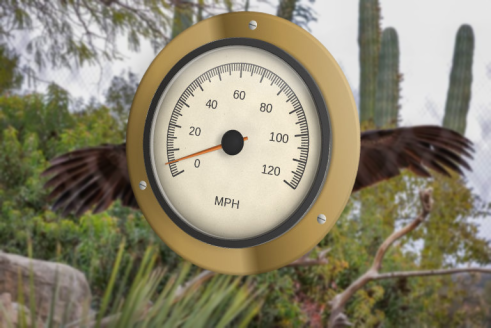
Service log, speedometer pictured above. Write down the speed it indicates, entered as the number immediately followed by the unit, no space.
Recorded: 5mph
